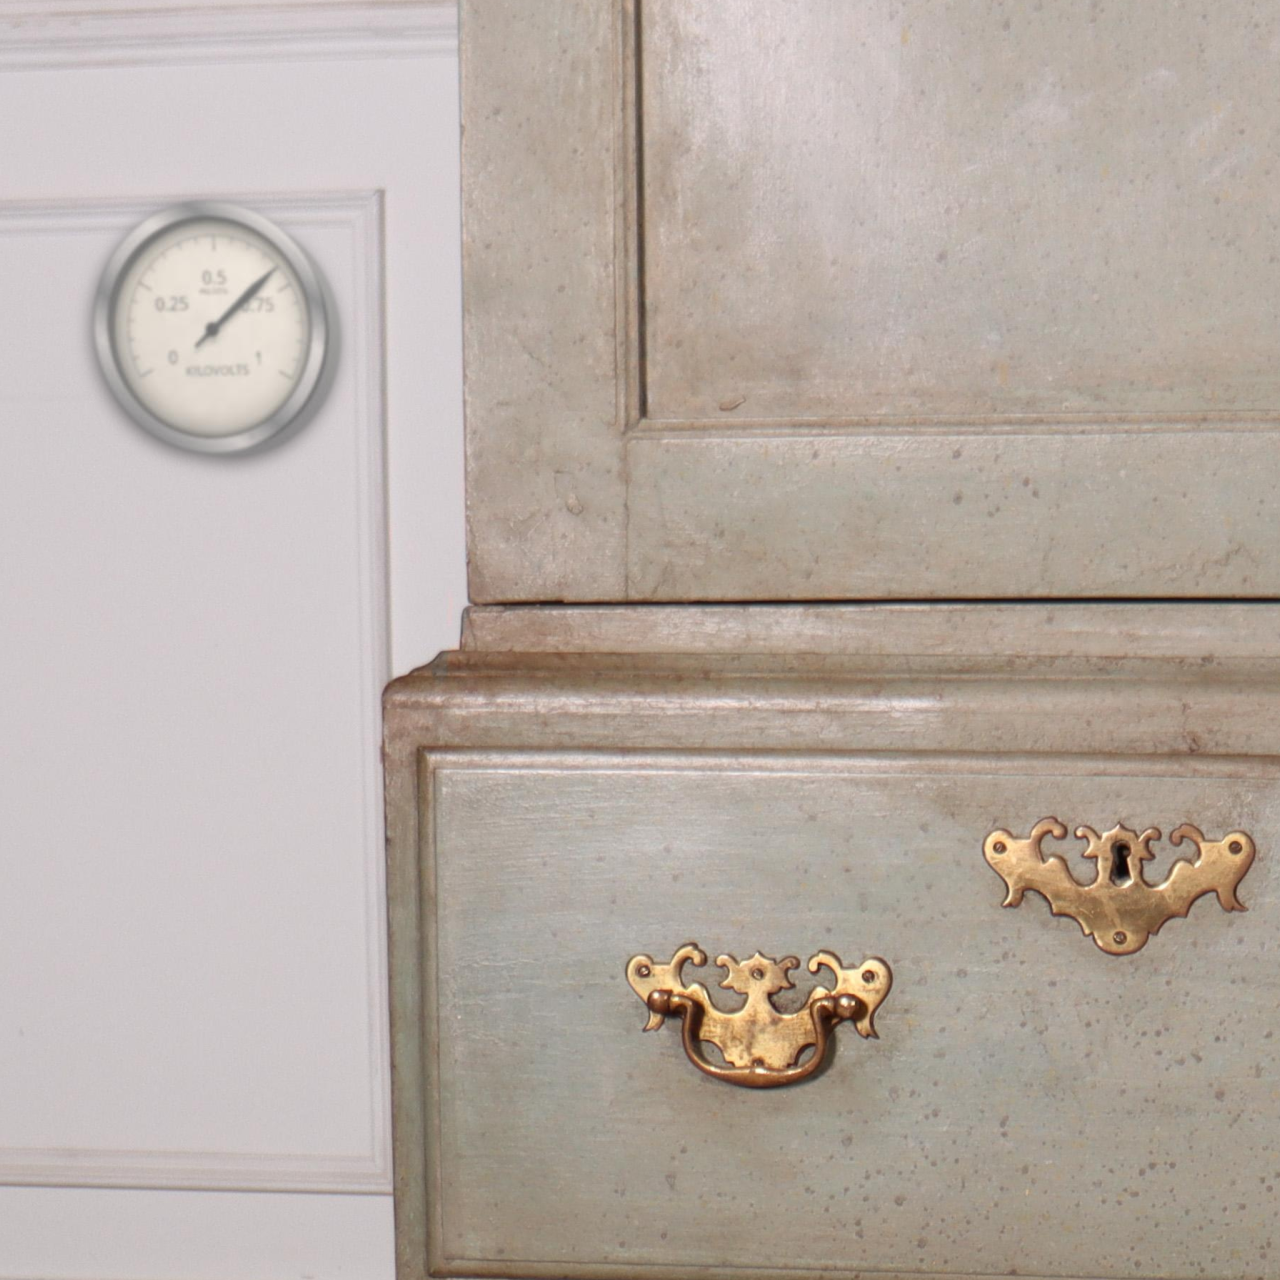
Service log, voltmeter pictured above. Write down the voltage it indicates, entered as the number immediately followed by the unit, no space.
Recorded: 0.7kV
